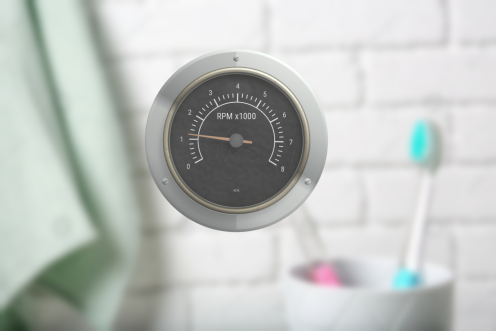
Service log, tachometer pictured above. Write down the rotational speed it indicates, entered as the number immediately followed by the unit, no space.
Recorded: 1200rpm
